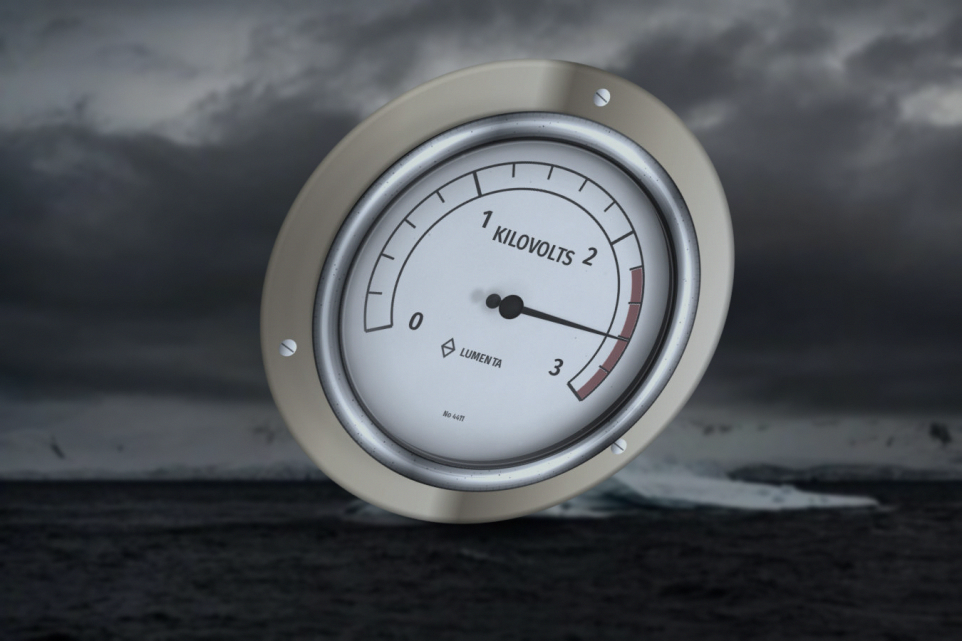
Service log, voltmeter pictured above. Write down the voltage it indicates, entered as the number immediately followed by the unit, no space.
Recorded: 2.6kV
